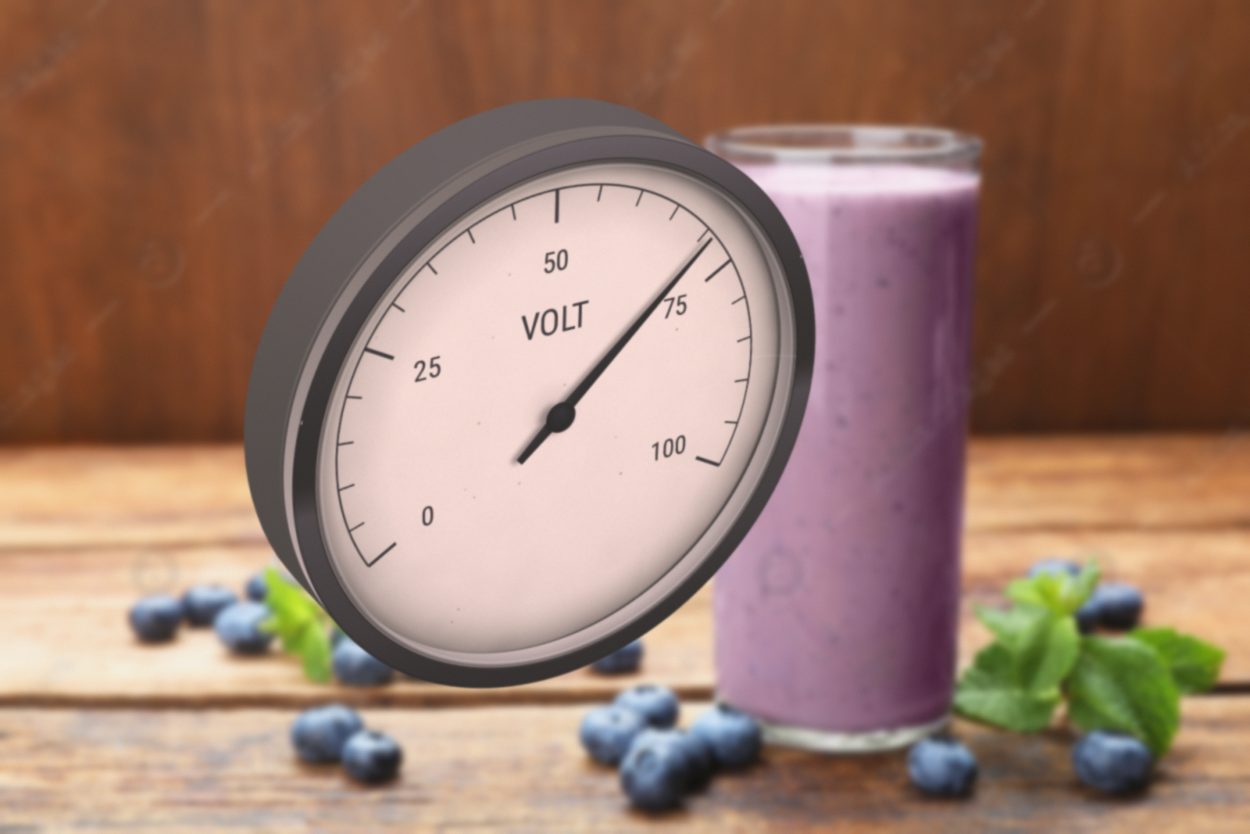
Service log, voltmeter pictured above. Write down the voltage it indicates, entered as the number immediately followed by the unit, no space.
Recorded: 70V
